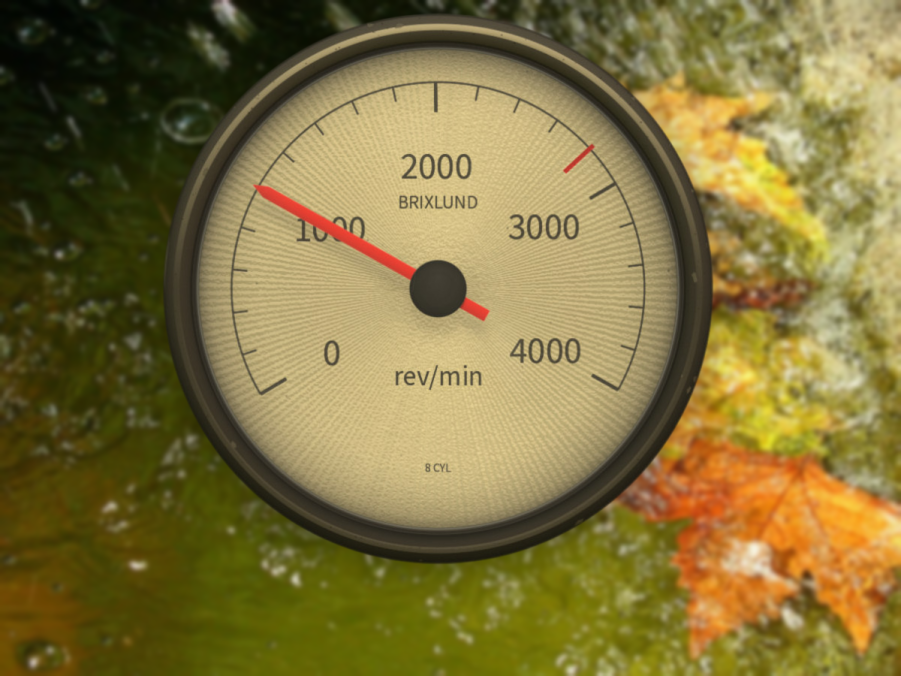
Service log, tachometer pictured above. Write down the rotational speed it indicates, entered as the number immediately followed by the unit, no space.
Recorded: 1000rpm
